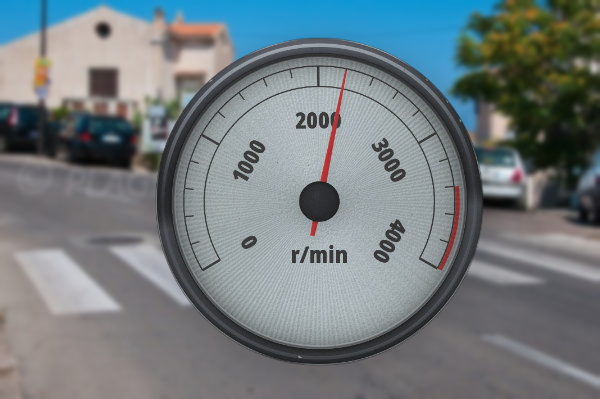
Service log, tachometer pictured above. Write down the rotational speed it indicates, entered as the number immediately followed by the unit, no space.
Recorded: 2200rpm
